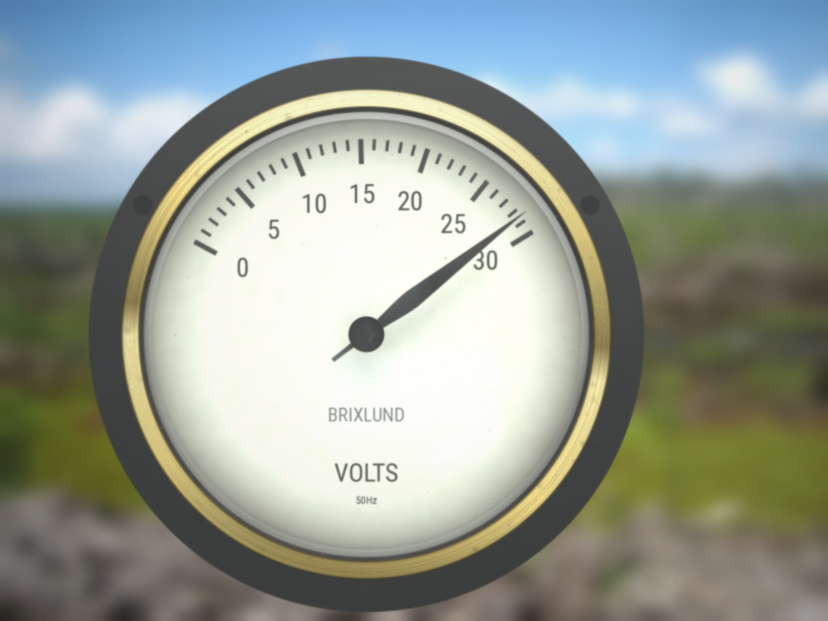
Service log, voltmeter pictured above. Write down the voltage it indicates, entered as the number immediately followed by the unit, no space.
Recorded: 28.5V
